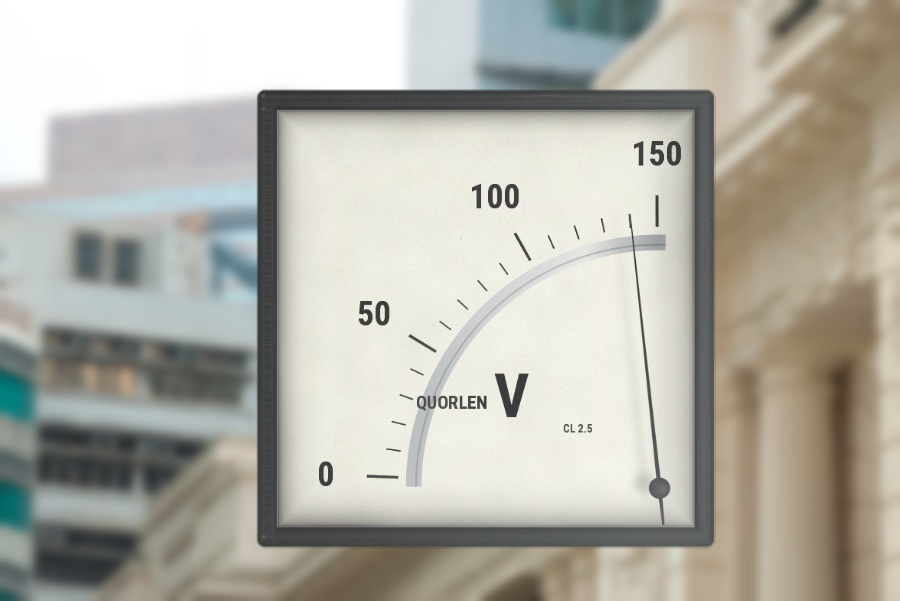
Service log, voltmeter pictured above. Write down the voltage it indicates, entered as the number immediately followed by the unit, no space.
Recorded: 140V
